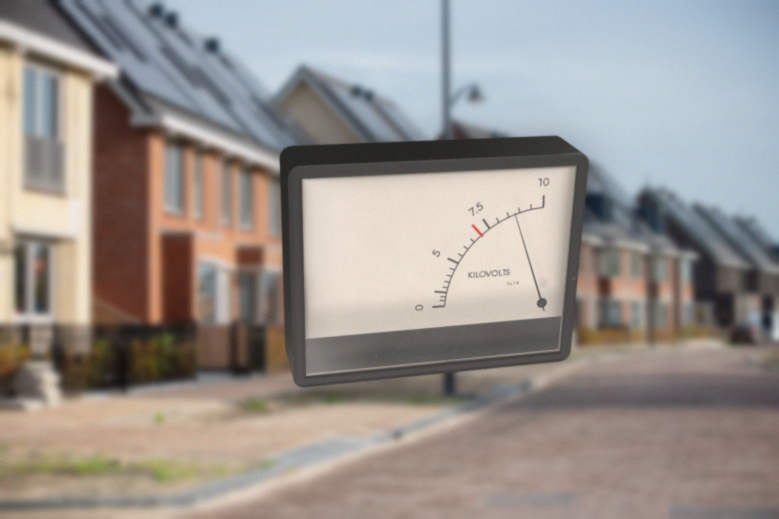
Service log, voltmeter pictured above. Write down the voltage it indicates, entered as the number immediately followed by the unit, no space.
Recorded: 8.75kV
